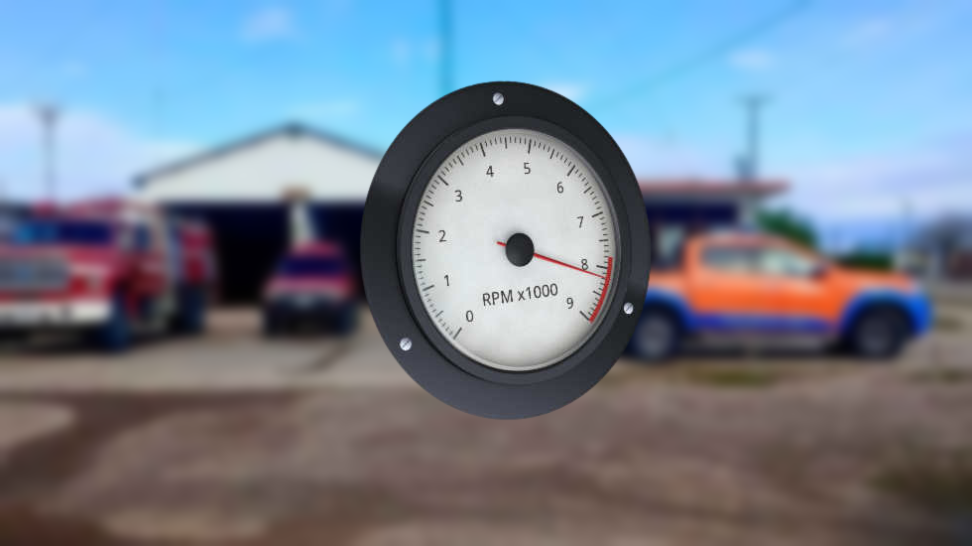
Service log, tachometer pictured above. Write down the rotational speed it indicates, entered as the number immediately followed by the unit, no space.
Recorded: 8200rpm
